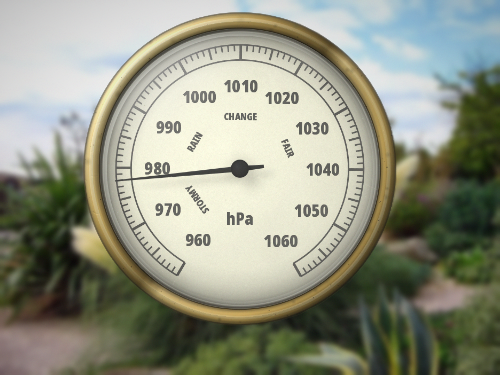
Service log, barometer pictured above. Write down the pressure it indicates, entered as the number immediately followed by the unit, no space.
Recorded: 978hPa
